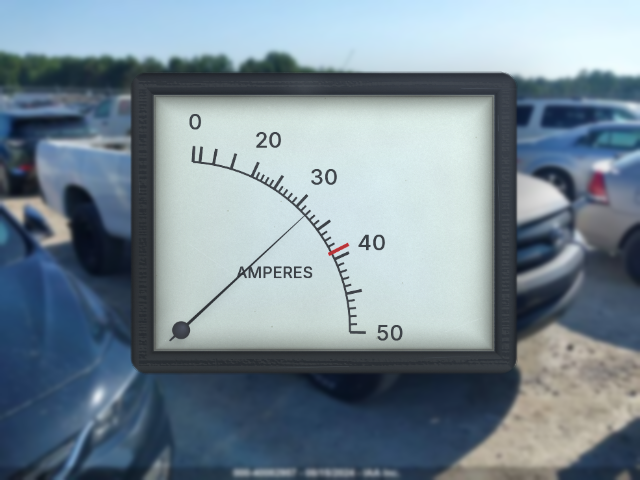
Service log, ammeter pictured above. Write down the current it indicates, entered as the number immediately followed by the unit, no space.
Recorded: 32A
